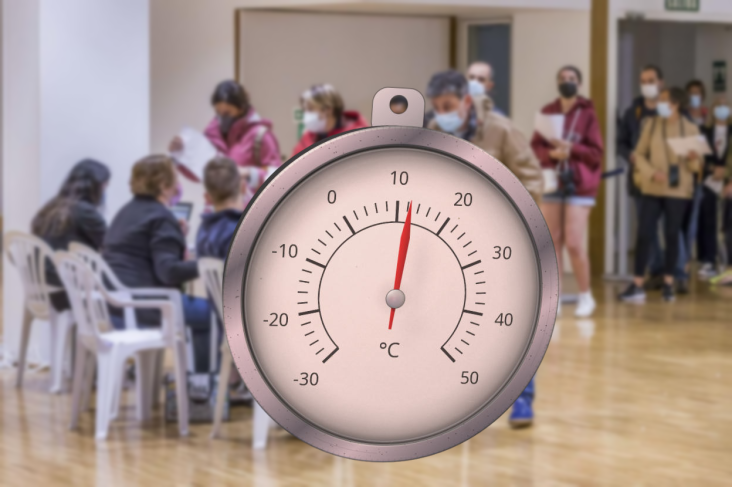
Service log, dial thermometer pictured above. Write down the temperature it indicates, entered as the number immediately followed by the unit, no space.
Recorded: 12°C
